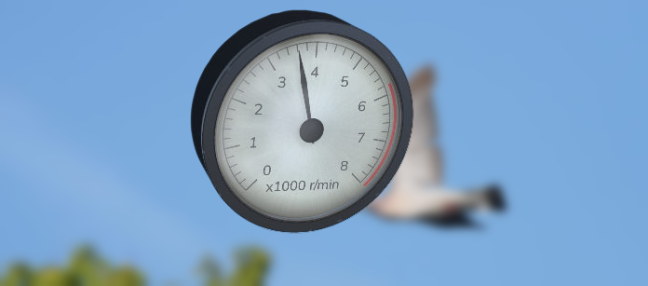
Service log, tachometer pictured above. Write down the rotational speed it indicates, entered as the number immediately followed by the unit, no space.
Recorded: 3600rpm
